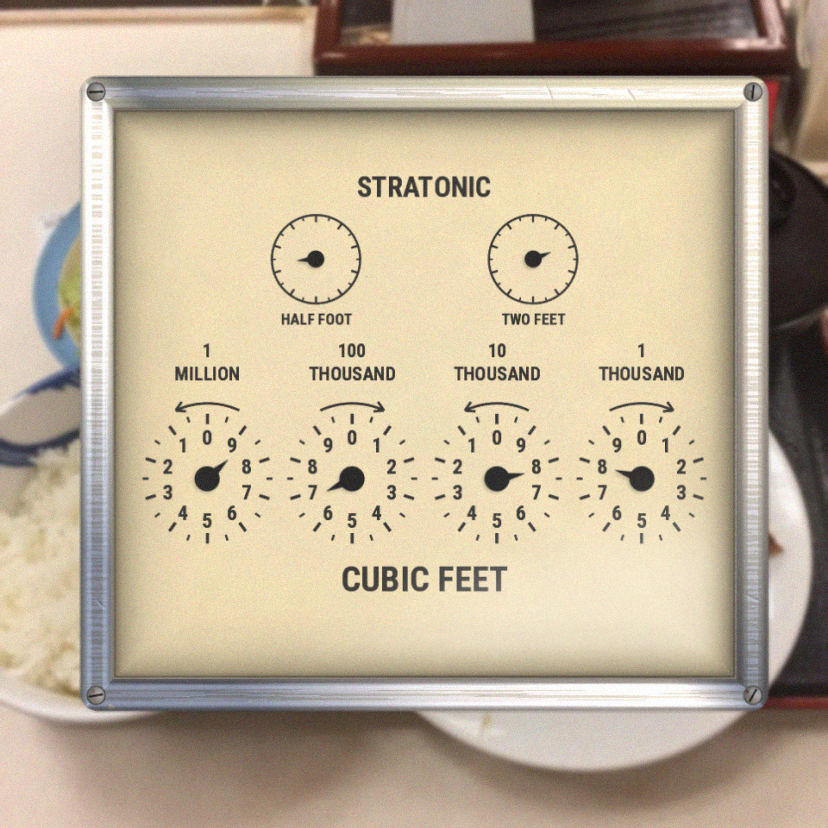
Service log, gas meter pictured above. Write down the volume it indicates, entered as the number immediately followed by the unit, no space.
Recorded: 867800ft³
